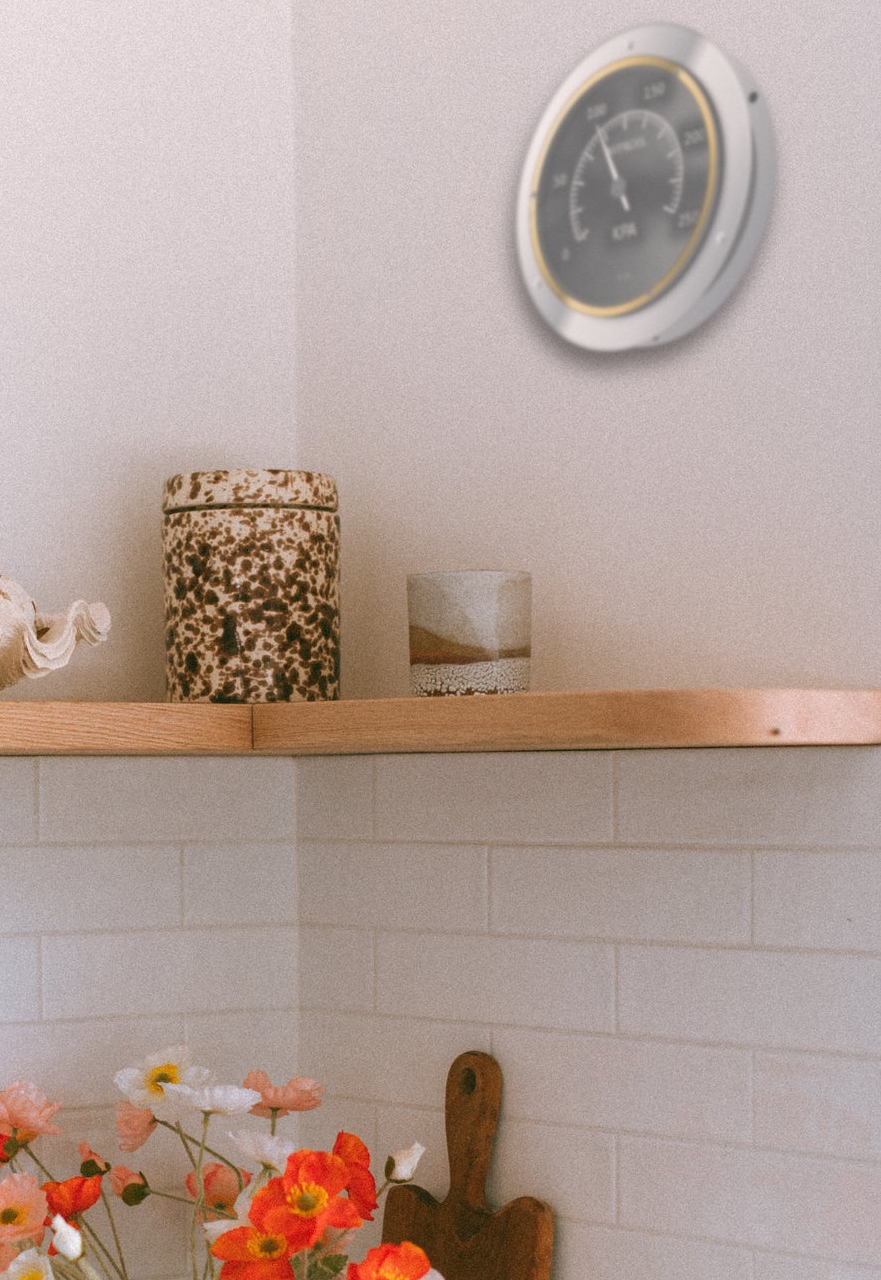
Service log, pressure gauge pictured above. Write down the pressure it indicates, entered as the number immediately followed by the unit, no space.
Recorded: 100kPa
